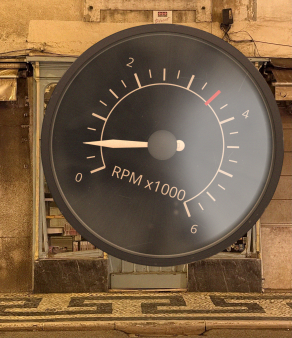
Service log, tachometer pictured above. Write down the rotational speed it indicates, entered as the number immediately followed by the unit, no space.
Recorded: 500rpm
